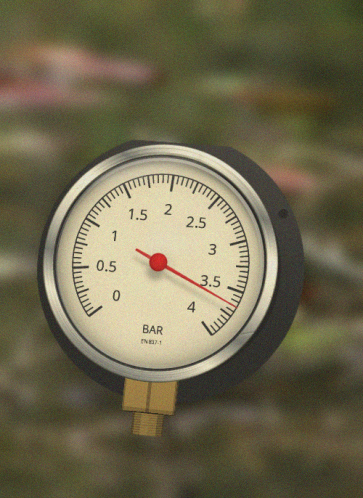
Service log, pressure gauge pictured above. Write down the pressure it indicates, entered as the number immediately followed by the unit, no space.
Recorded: 3.65bar
